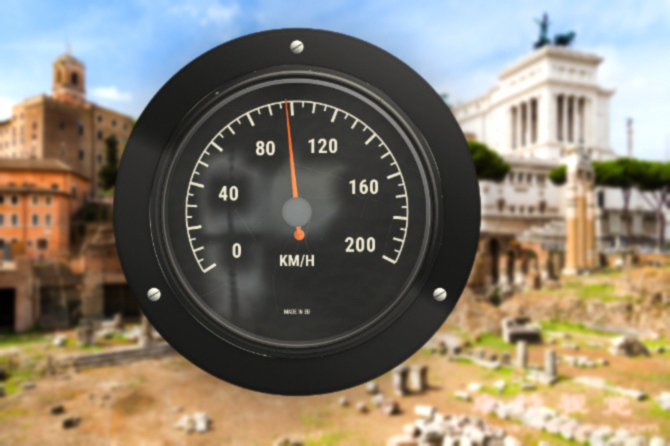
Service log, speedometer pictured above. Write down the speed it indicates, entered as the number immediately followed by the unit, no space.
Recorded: 97.5km/h
